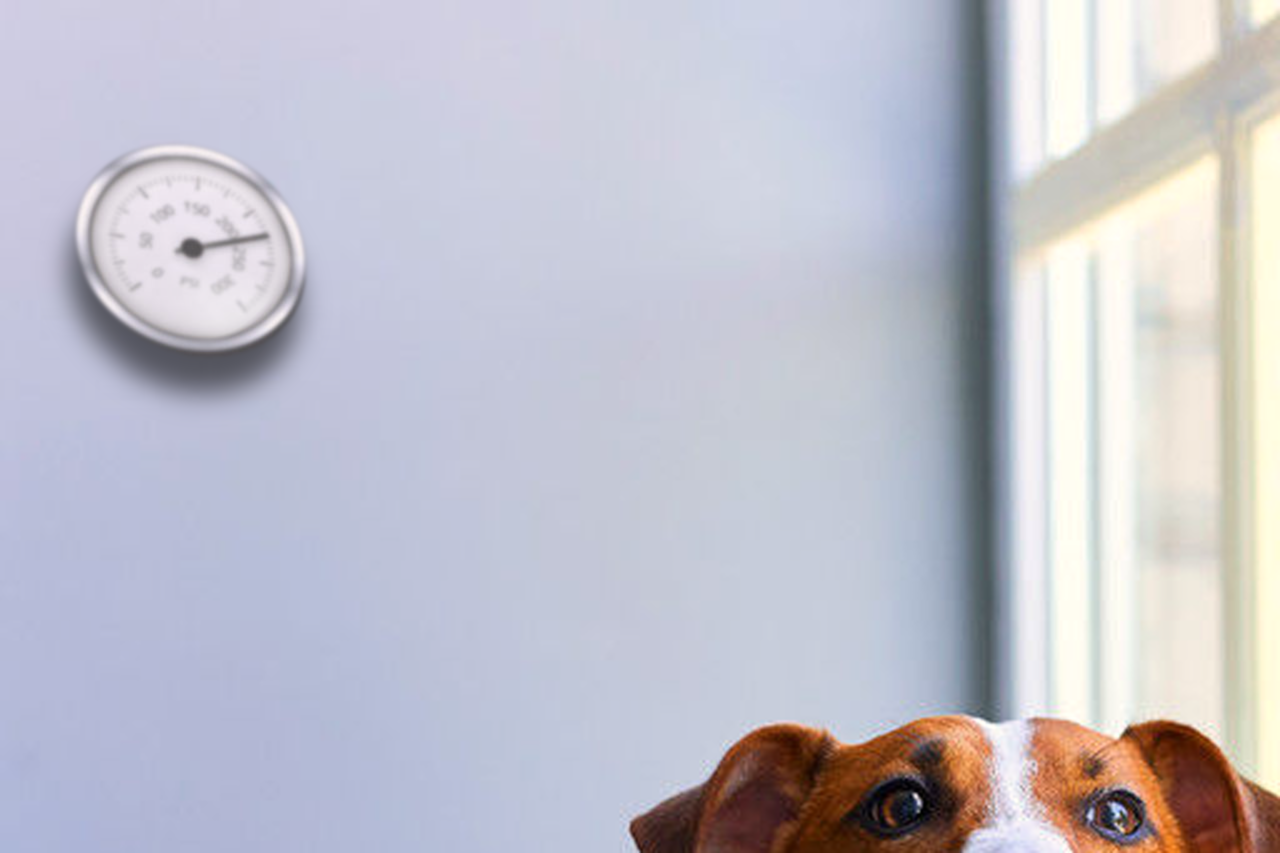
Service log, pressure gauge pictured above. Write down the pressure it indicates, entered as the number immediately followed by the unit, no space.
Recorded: 225psi
